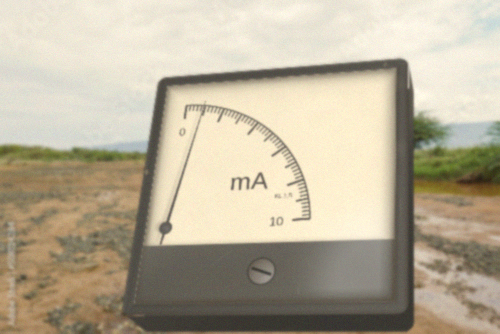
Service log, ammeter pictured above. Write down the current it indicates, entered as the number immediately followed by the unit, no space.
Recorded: 1mA
